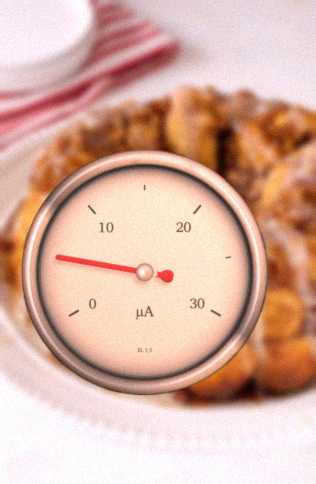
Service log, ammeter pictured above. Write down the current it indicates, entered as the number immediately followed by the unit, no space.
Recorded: 5µA
